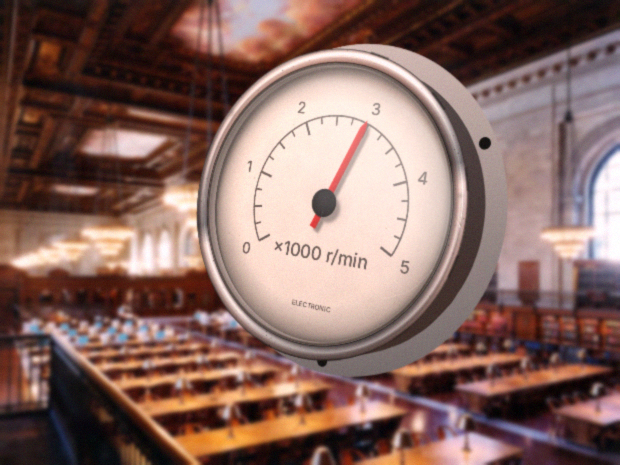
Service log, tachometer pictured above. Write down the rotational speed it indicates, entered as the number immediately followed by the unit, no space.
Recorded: 3000rpm
